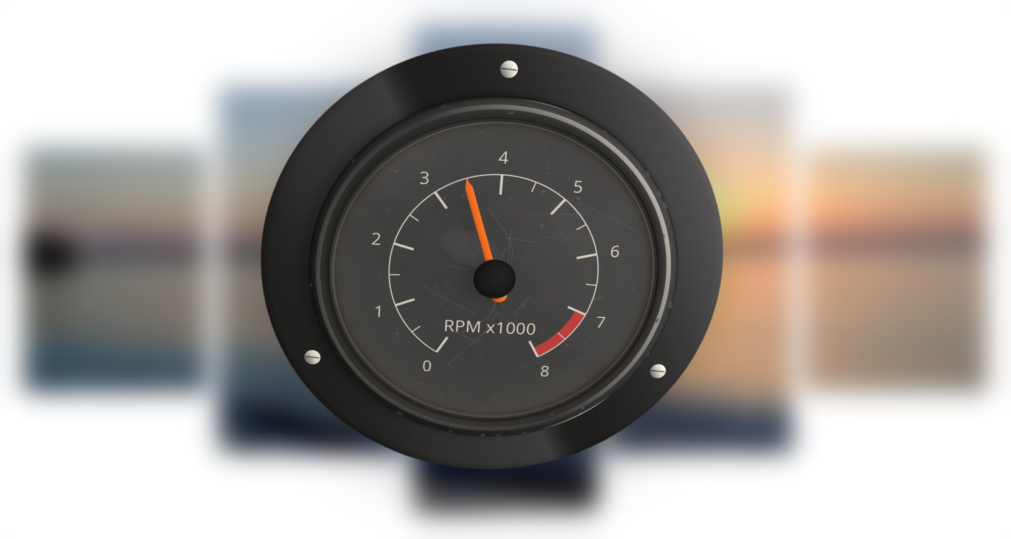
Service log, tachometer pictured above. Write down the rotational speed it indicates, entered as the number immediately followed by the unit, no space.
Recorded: 3500rpm
